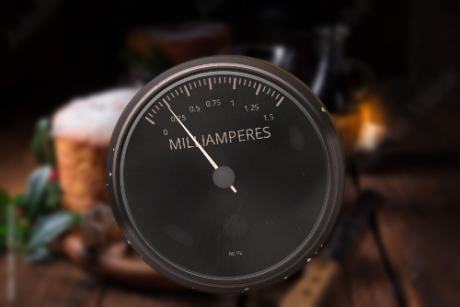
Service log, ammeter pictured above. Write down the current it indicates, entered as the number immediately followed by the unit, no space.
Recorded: 0.25mA
